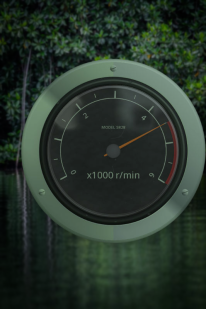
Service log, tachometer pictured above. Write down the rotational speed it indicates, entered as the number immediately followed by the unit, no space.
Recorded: 4500rpm
